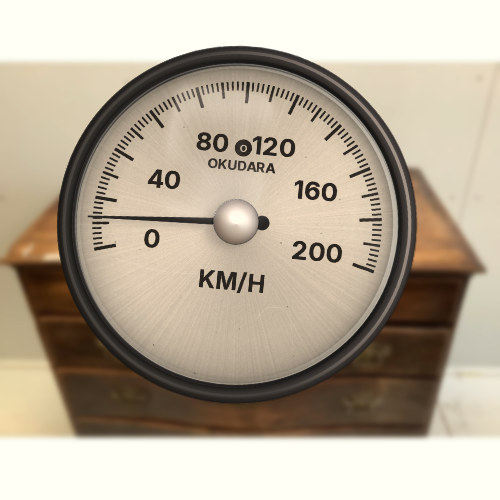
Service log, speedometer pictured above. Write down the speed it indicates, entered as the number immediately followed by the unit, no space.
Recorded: 12km/h
